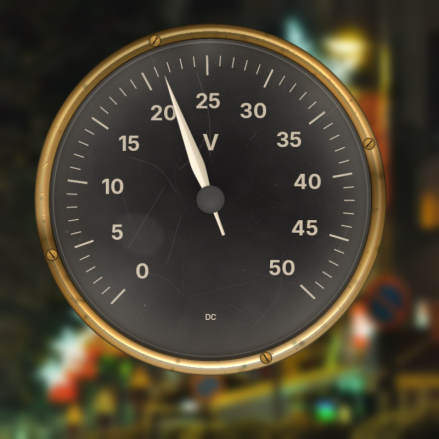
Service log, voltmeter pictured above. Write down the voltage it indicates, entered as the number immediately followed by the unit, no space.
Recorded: 21.5V
